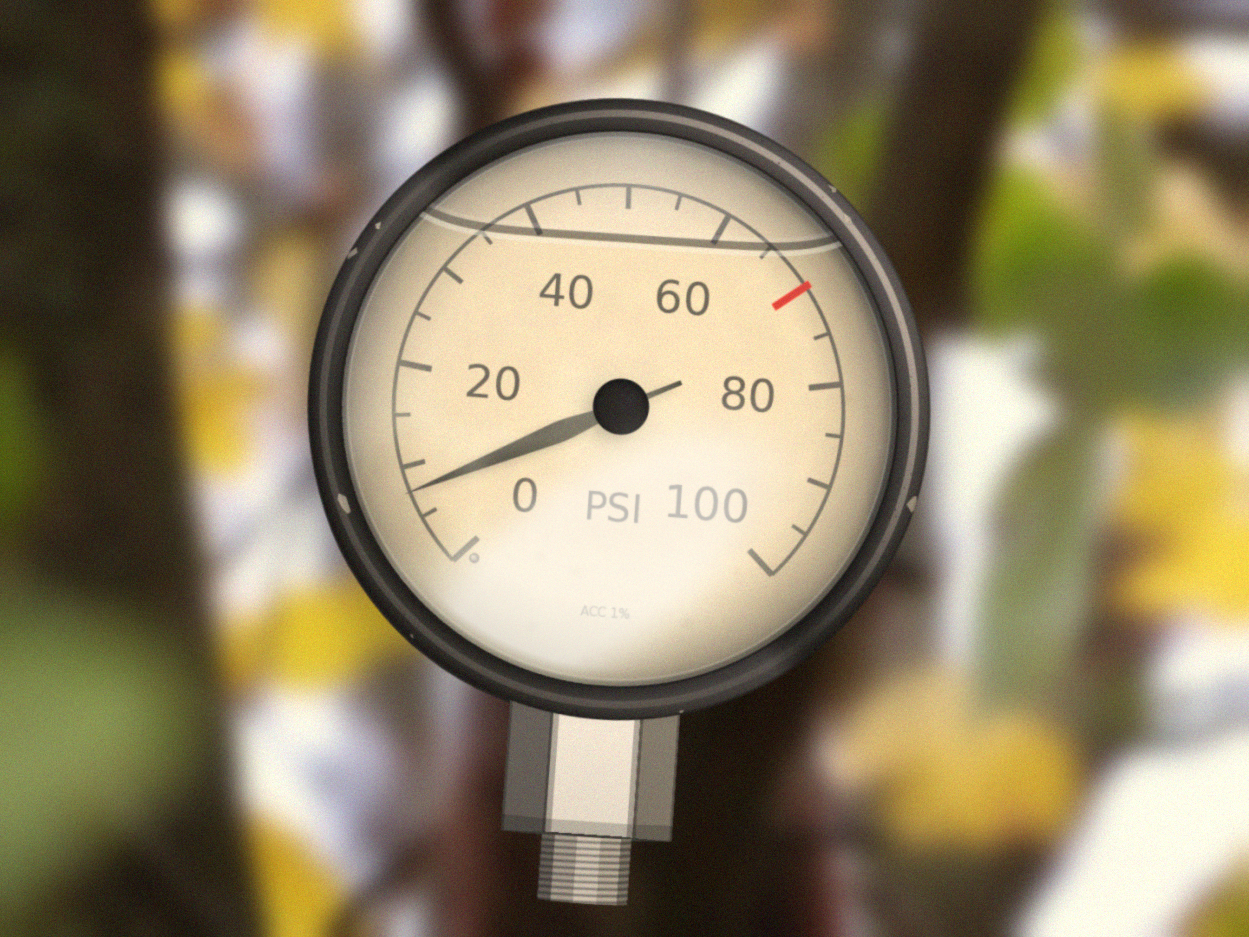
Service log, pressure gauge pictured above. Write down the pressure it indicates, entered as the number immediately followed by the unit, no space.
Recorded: 7.5psi
